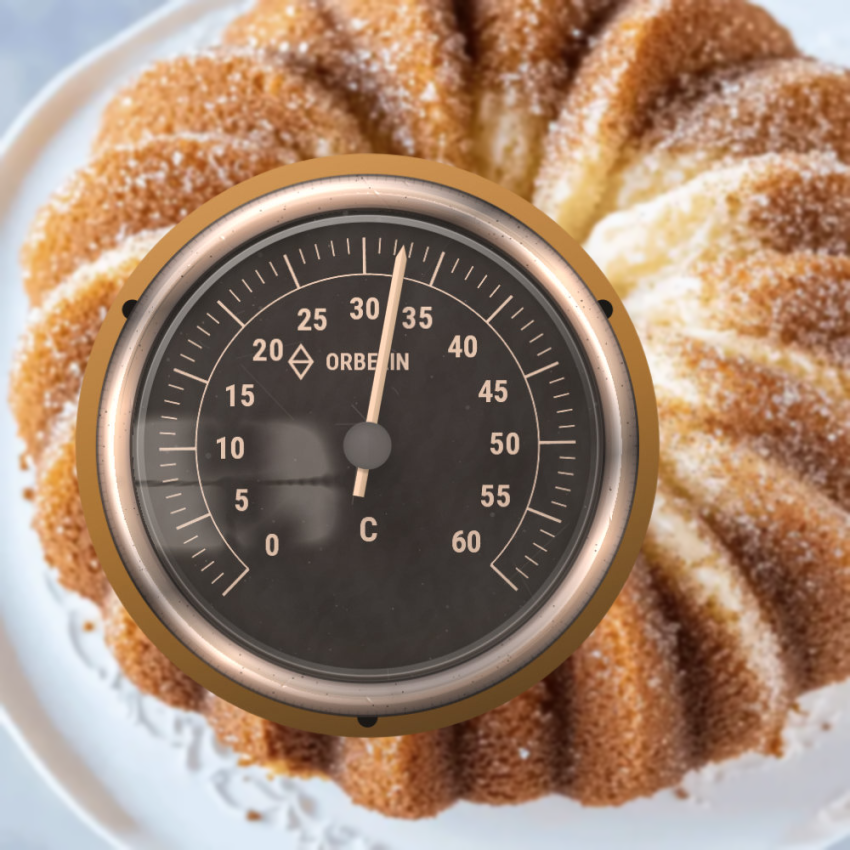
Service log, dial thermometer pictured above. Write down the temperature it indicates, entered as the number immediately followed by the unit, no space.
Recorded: 32.5°C
